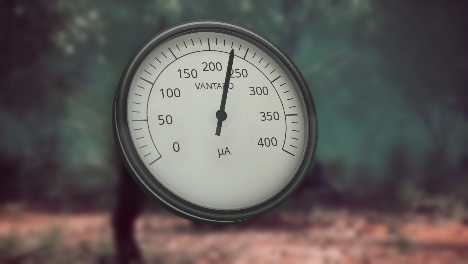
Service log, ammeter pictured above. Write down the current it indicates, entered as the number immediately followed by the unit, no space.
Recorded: 230µA
